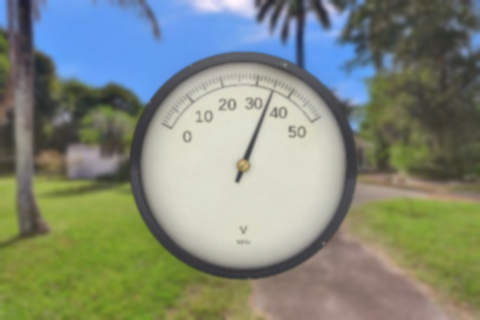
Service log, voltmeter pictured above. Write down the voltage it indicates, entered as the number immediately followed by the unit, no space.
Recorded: 35V
